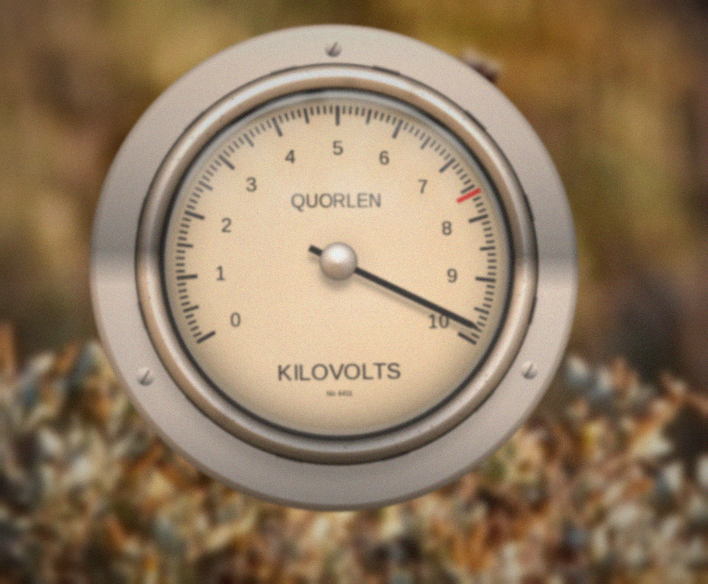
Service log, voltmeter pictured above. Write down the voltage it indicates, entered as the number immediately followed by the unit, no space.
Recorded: 9.8kV
